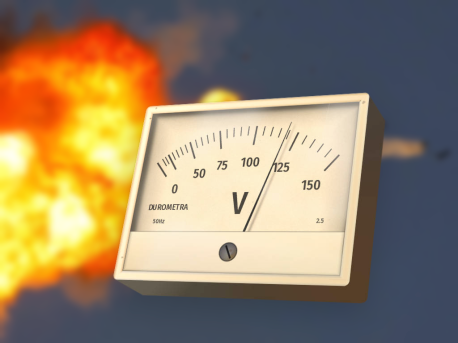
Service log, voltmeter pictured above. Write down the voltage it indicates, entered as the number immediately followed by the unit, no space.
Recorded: 120V
